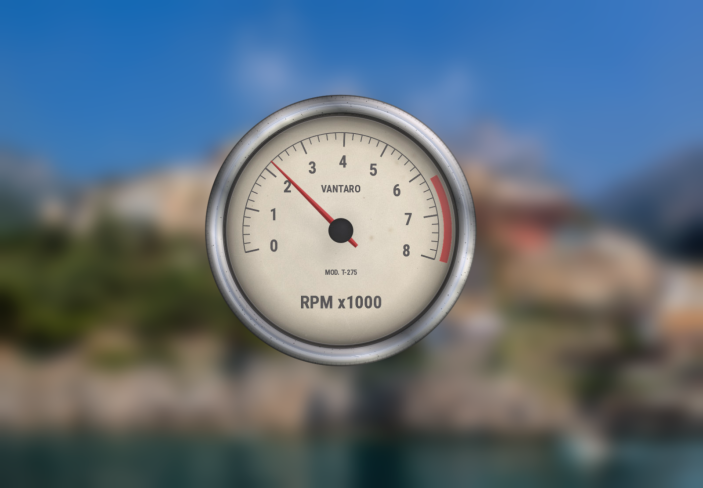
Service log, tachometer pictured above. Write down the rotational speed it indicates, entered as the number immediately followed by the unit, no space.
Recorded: 2200rpm
